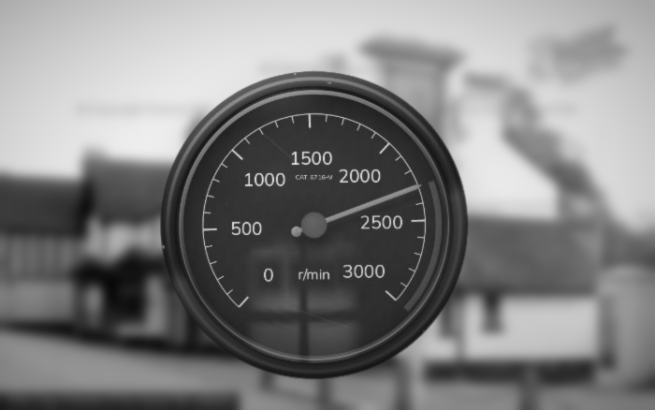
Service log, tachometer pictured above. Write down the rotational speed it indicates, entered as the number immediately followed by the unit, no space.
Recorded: 2300rpm
